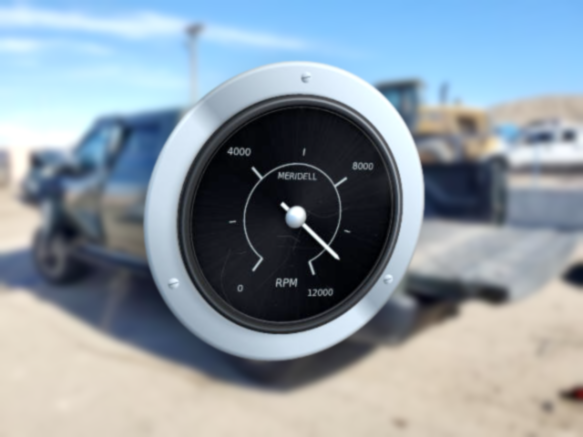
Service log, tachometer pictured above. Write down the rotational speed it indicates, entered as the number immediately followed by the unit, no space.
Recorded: 11000rpm
